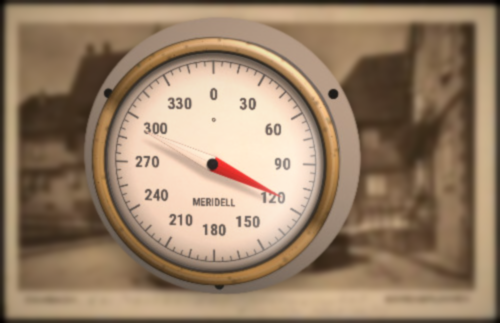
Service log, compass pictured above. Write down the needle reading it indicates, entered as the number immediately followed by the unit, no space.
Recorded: 115°
